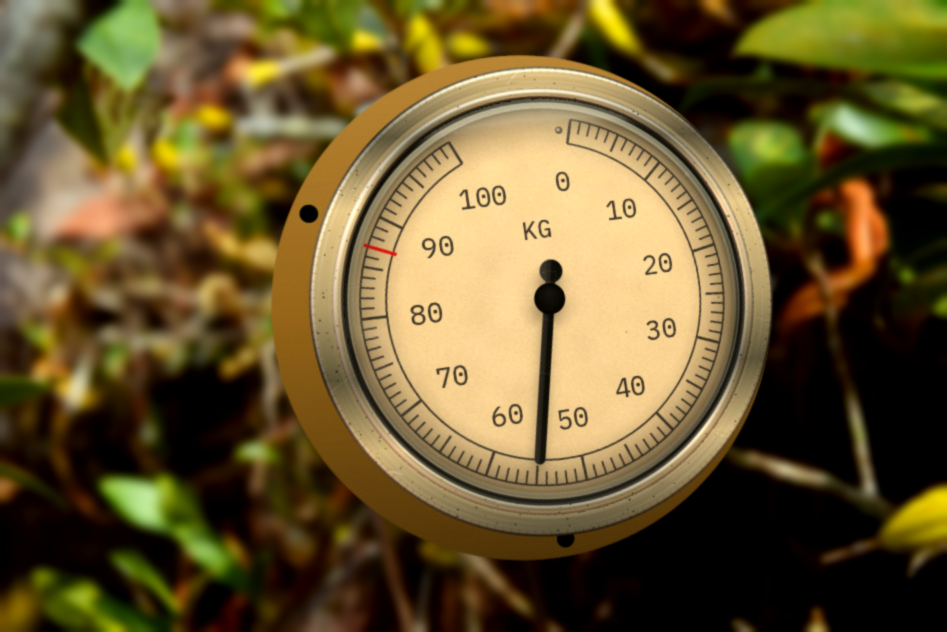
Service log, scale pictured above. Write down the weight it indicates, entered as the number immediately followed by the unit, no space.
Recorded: 55kg
